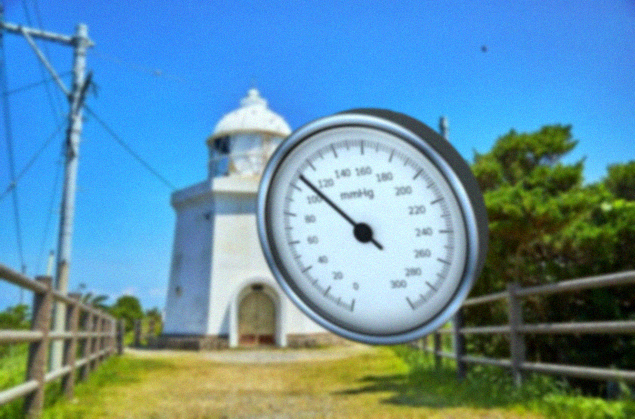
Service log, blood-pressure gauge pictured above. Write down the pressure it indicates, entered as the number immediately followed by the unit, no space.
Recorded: 110mmHg
